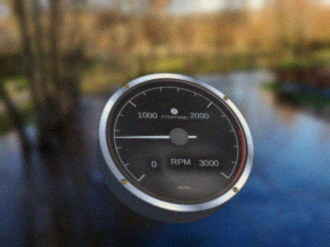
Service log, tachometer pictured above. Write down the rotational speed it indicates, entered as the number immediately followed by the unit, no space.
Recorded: 500rpm
